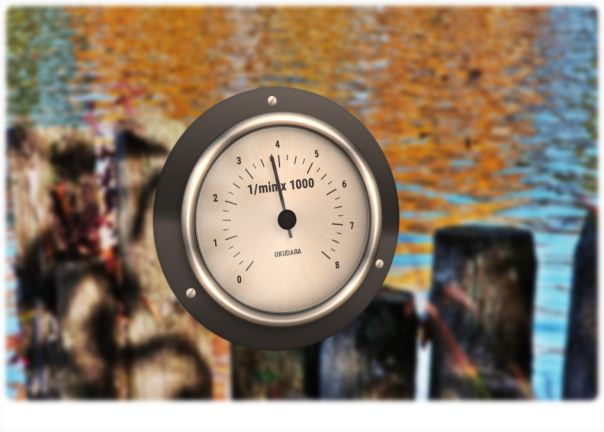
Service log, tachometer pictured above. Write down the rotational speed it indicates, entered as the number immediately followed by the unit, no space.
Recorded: 3750rpm
